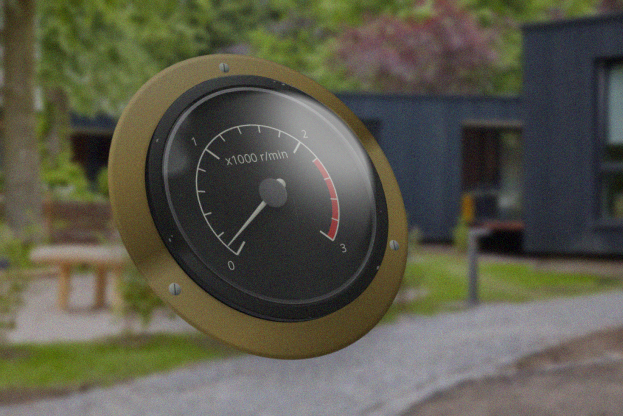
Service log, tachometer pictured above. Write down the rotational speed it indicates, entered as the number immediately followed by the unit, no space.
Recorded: 100rpm
